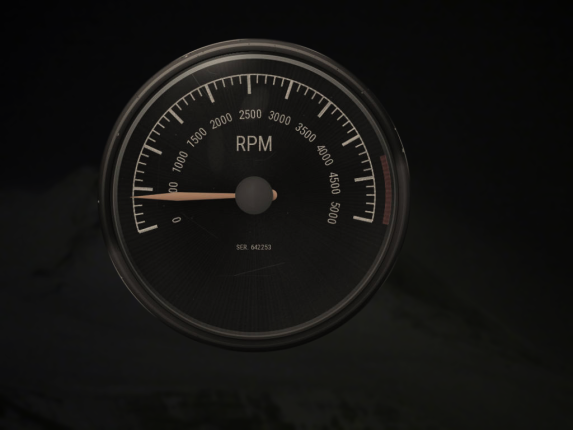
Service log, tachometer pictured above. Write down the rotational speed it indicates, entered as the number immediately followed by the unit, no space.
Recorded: 400rpm
